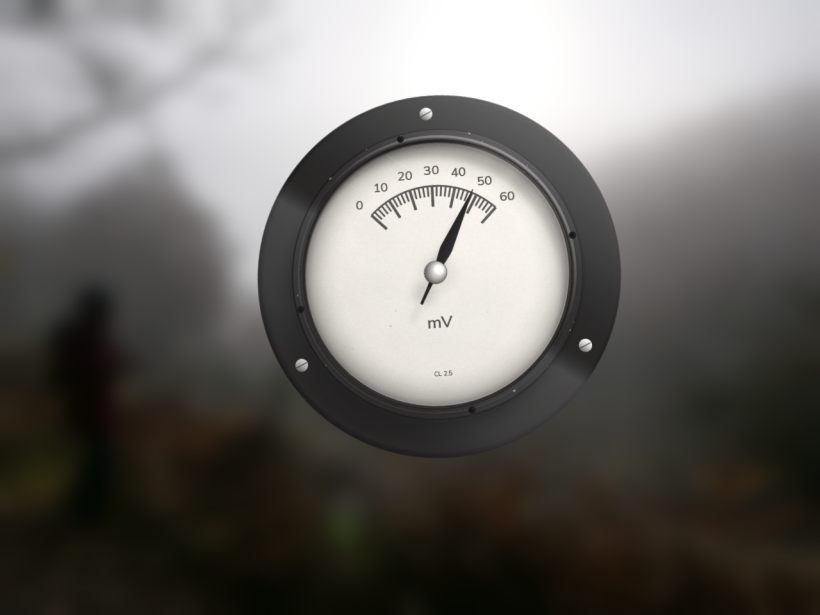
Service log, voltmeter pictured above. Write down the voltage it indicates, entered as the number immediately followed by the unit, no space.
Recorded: 48mV
